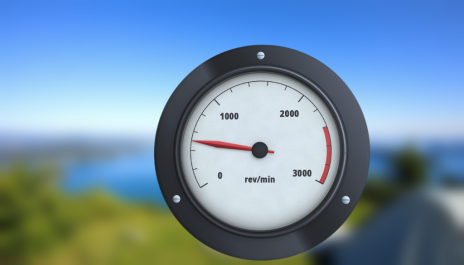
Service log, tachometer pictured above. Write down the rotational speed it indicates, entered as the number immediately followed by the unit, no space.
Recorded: 500rpm
